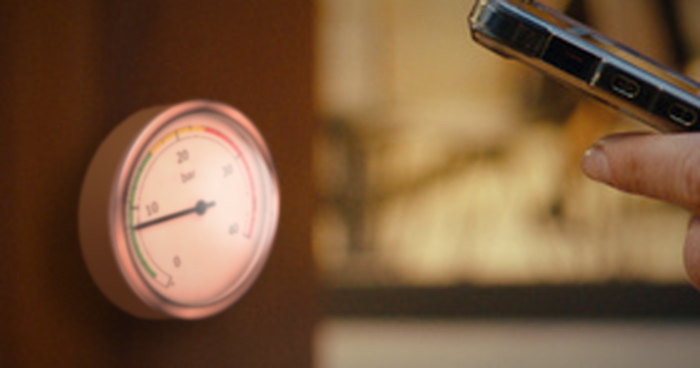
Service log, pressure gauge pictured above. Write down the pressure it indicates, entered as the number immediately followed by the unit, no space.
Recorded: 8bar
